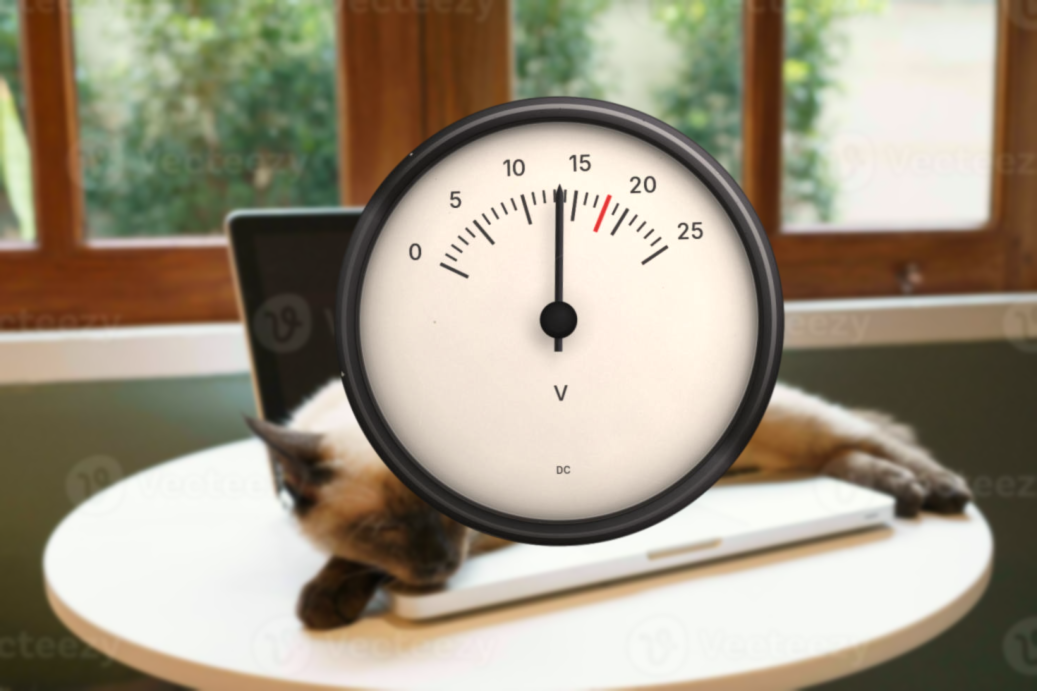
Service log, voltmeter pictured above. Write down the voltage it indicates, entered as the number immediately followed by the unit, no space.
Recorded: 13.5V
